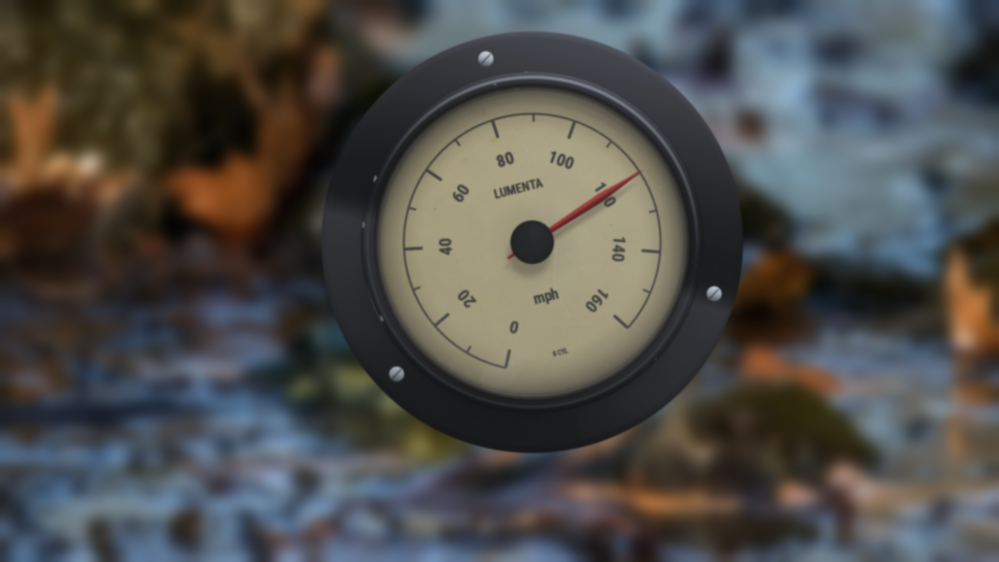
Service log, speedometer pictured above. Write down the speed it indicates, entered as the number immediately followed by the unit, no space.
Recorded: 120mph
